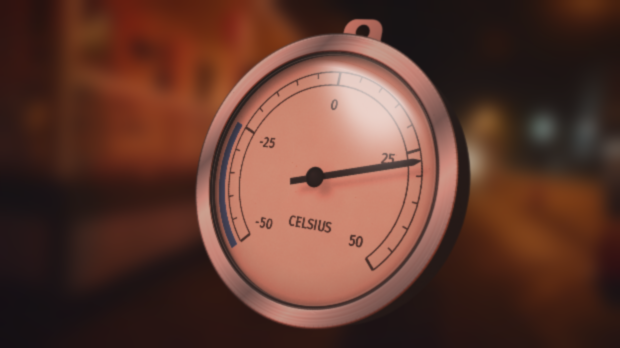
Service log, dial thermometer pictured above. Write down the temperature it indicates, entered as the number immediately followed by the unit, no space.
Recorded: 27.5°C
